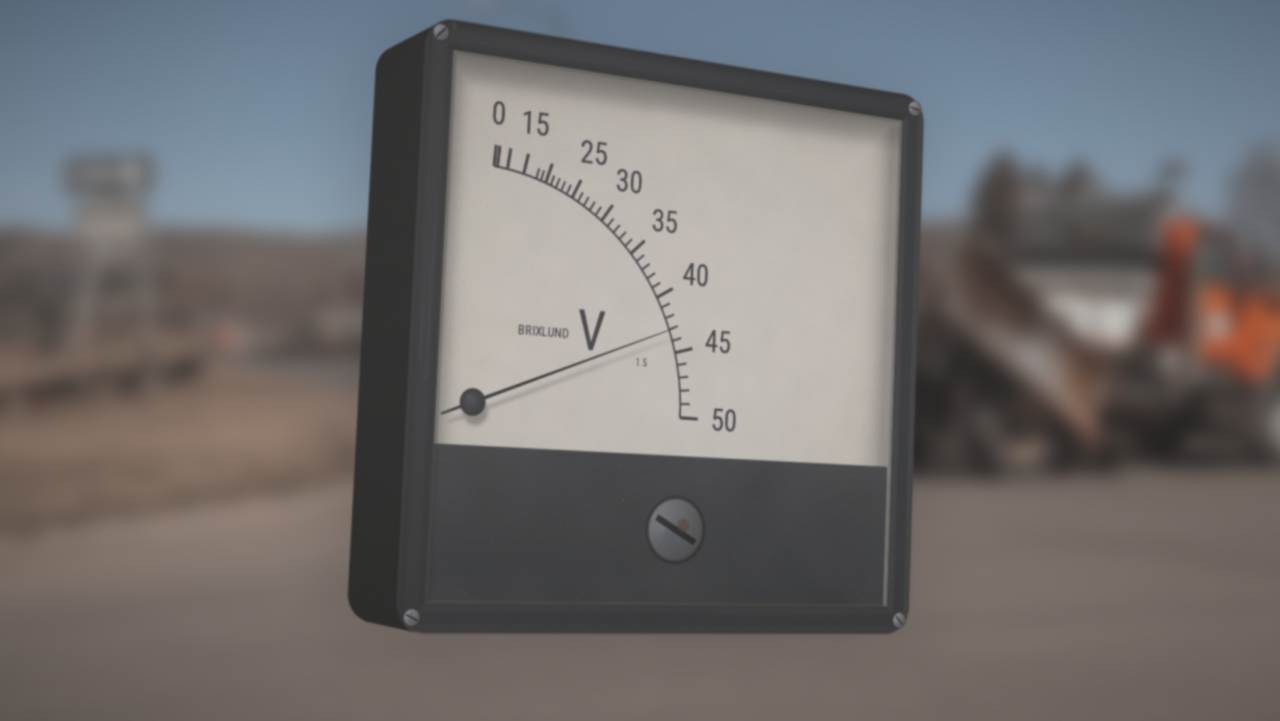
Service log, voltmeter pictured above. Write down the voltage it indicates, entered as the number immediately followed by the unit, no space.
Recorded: 43V
